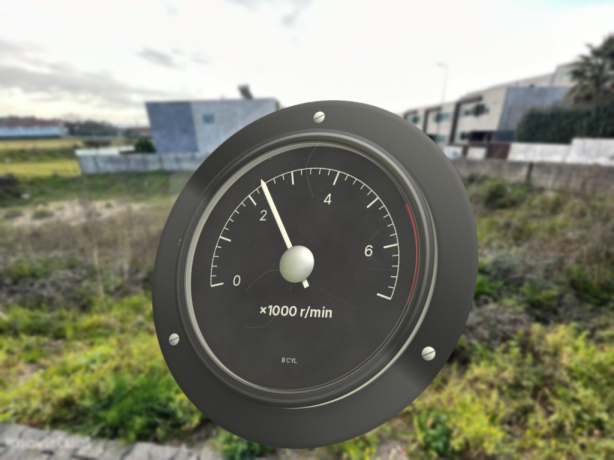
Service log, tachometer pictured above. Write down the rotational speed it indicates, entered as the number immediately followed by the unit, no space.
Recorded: 2400rpm
